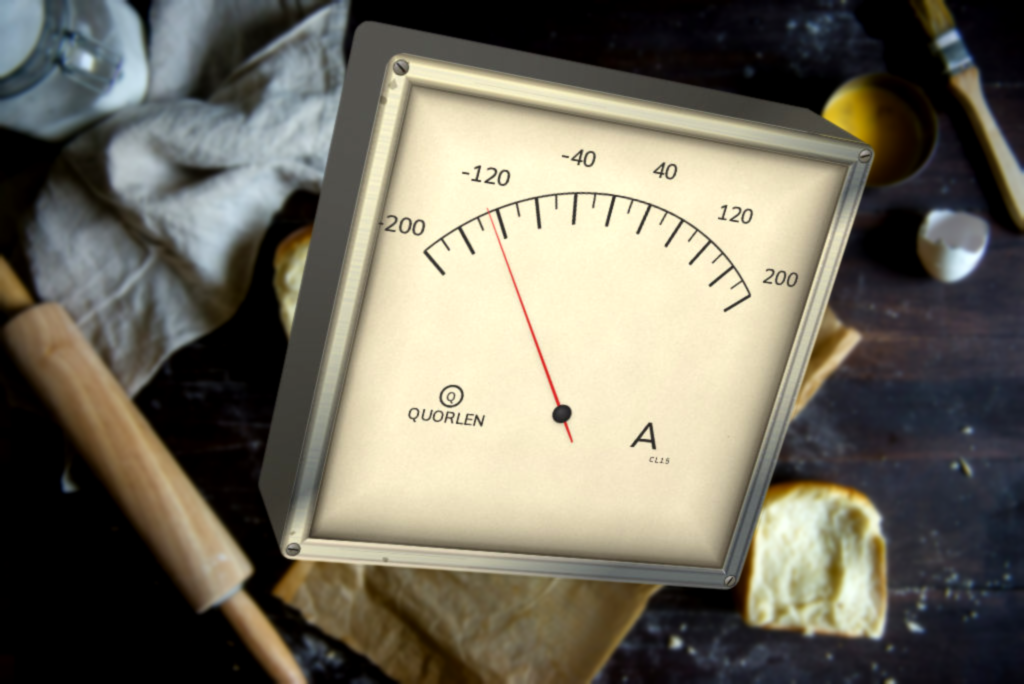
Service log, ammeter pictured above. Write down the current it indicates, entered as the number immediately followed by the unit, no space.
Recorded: -130A
